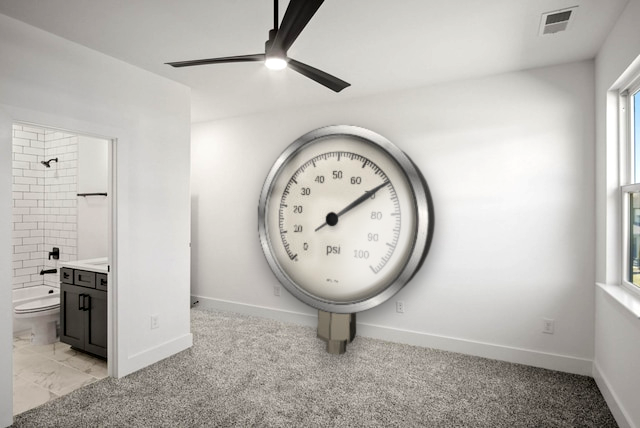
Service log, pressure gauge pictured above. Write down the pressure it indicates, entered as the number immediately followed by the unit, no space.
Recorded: 70psi
